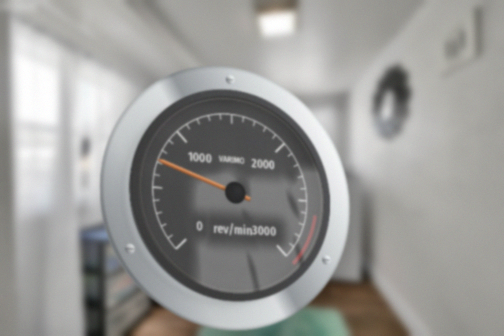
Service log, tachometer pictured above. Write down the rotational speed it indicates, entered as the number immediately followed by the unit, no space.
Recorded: 700rpm
